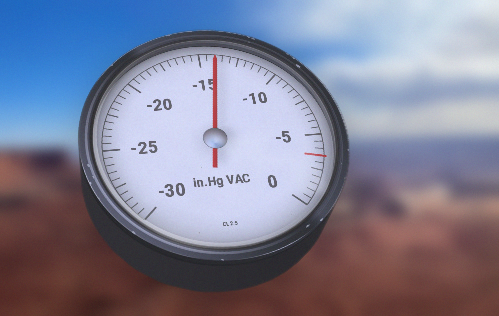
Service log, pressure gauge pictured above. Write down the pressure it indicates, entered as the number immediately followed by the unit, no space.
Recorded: -14inHg
